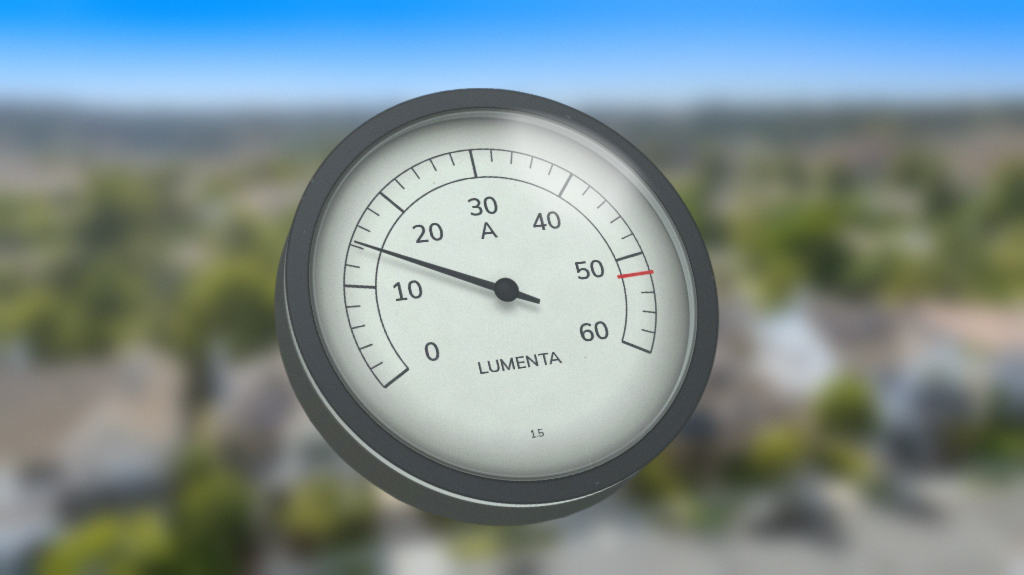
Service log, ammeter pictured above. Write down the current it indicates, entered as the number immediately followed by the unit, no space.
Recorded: 14A
